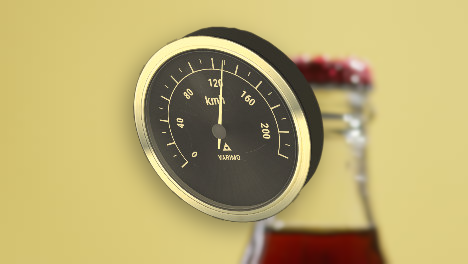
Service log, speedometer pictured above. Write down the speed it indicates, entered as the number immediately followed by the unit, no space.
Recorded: 130km/h
